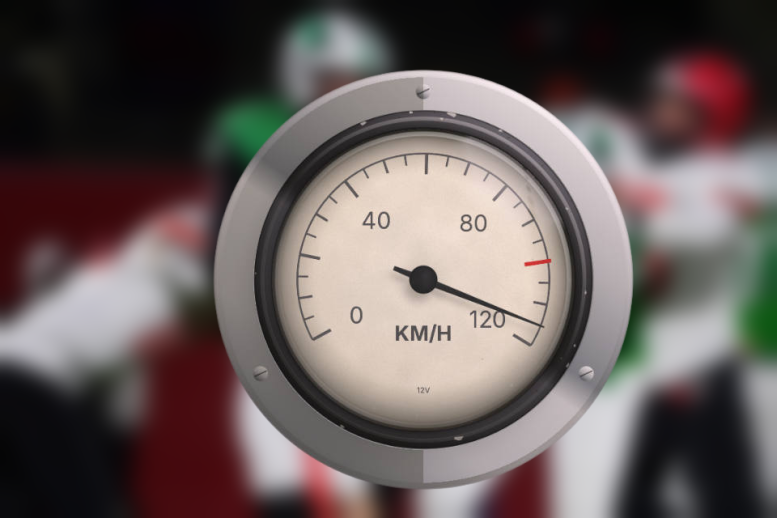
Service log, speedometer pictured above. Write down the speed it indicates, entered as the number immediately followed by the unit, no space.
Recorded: 115km/h
